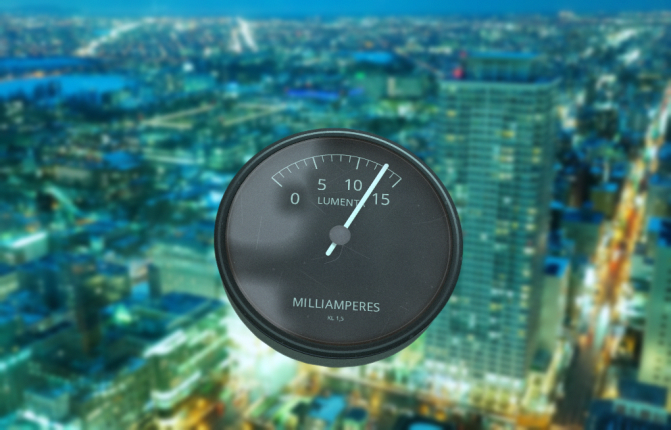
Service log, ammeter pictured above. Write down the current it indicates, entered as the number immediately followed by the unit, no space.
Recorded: 13mA
